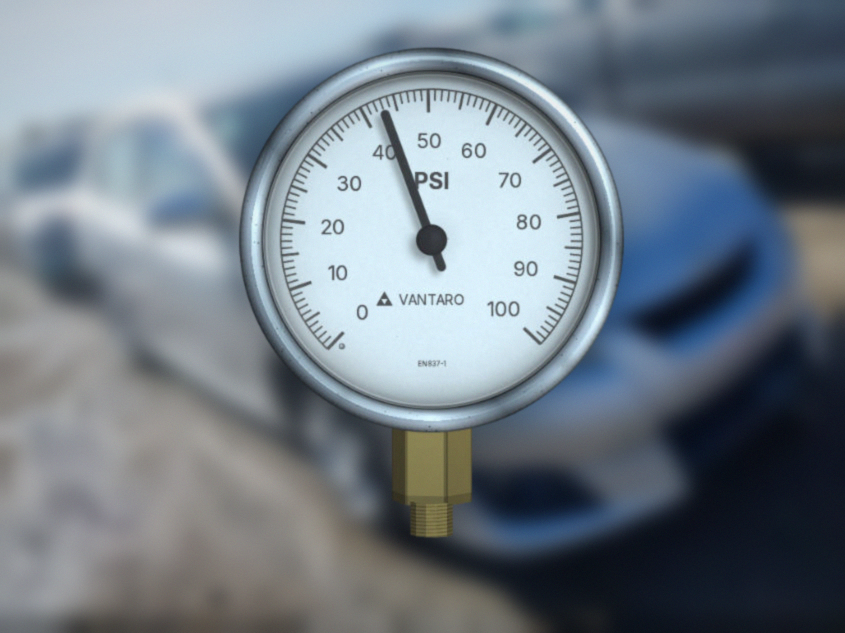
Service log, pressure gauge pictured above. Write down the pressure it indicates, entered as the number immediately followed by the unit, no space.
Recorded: 43psi
